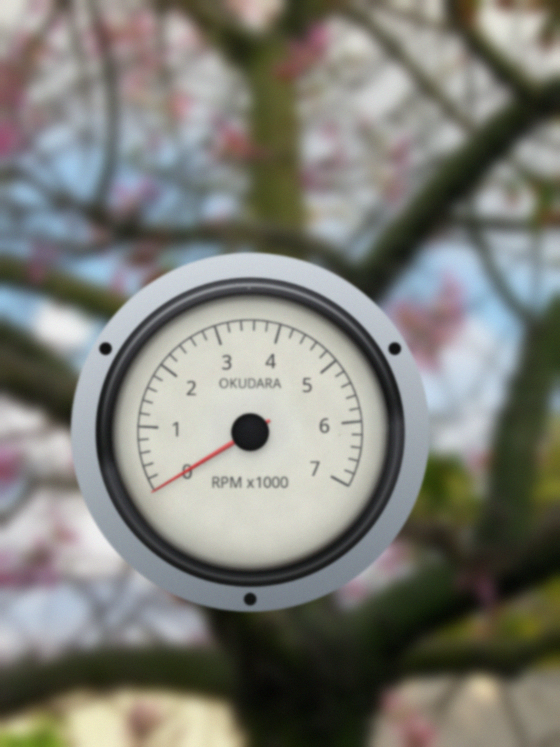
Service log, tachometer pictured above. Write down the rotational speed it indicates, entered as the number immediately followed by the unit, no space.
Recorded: 0rpm
